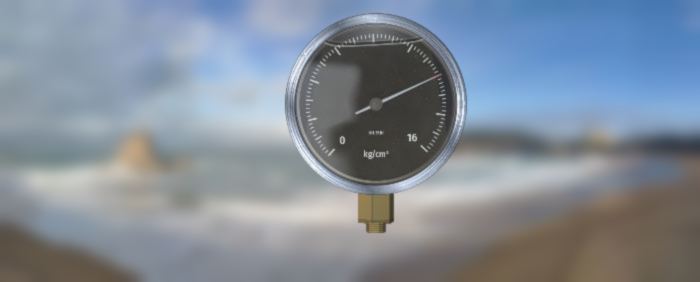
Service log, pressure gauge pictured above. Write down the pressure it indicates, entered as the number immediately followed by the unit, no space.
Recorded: 12kg/cm²
